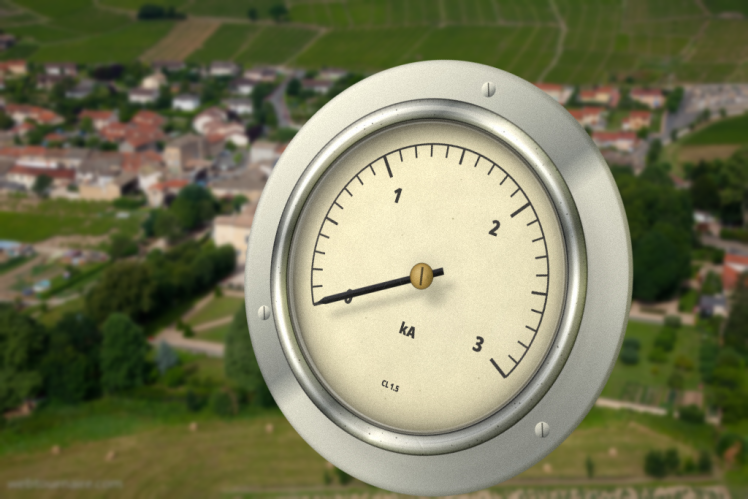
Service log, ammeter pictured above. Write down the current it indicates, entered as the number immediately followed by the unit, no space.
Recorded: 0kA
